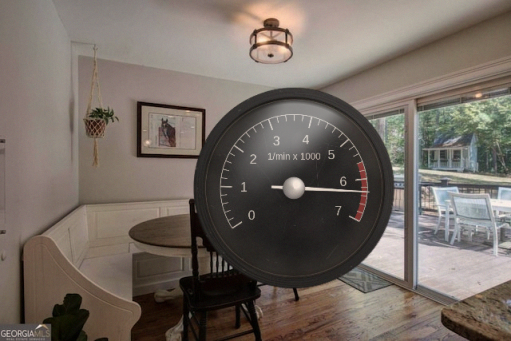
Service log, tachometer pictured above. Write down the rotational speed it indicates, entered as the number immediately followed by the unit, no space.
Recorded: 6300rpm
